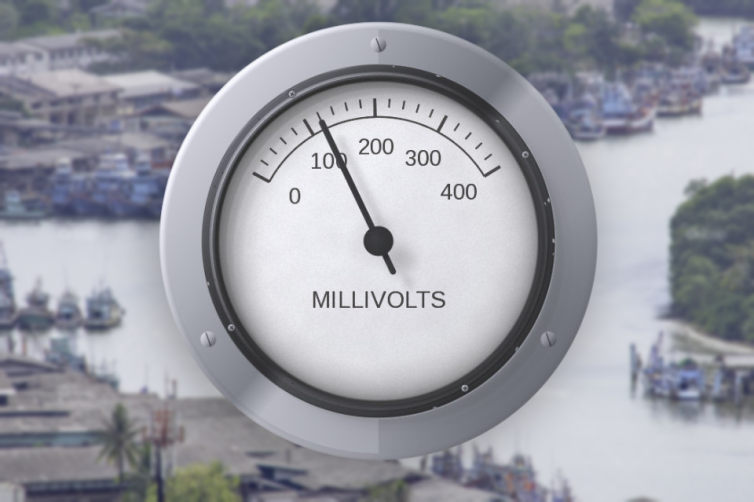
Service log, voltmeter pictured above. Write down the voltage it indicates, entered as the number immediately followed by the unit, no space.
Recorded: 120mV
